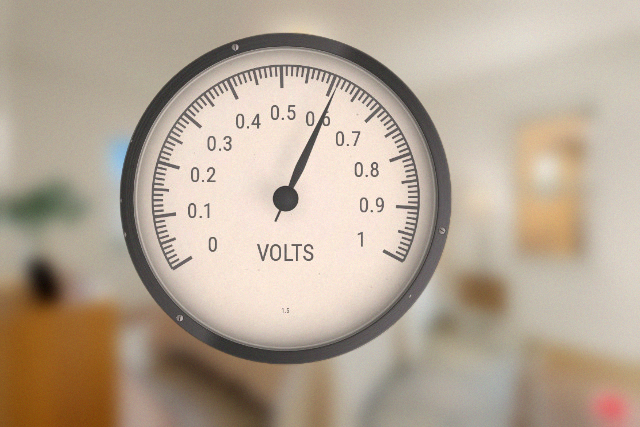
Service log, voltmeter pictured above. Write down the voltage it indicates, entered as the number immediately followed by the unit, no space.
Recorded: 0.61V
